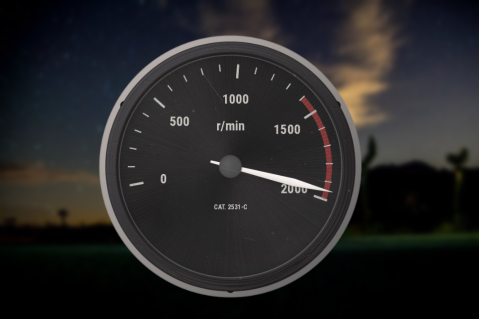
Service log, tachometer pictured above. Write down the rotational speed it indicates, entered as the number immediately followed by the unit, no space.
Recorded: 1950rpm
